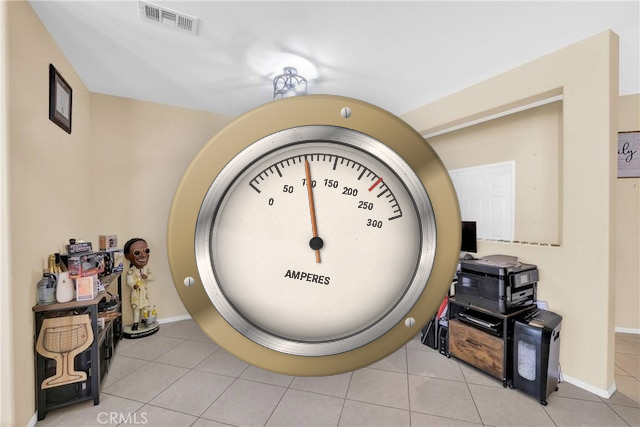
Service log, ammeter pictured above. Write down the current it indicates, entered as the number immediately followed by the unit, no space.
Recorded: 100A
